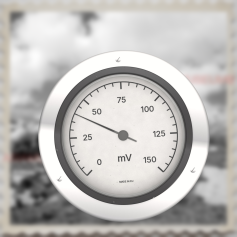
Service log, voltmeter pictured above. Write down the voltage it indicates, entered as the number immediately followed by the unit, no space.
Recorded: 40mV
